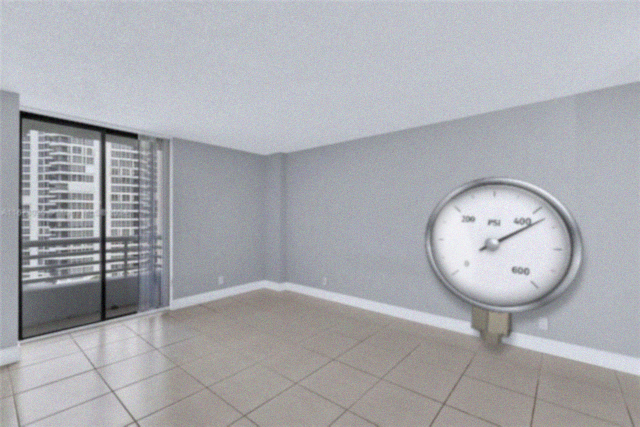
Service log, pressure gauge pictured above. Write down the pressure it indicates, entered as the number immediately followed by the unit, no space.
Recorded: 425psi
